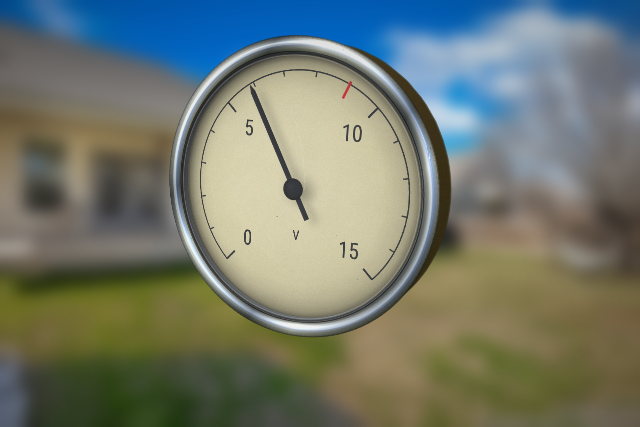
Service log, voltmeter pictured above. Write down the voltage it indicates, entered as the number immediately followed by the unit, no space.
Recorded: 6V
